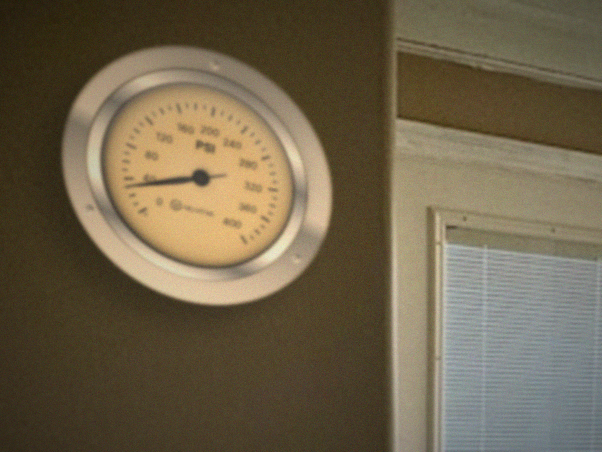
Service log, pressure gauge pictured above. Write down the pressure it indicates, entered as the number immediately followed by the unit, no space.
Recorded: 30psi
